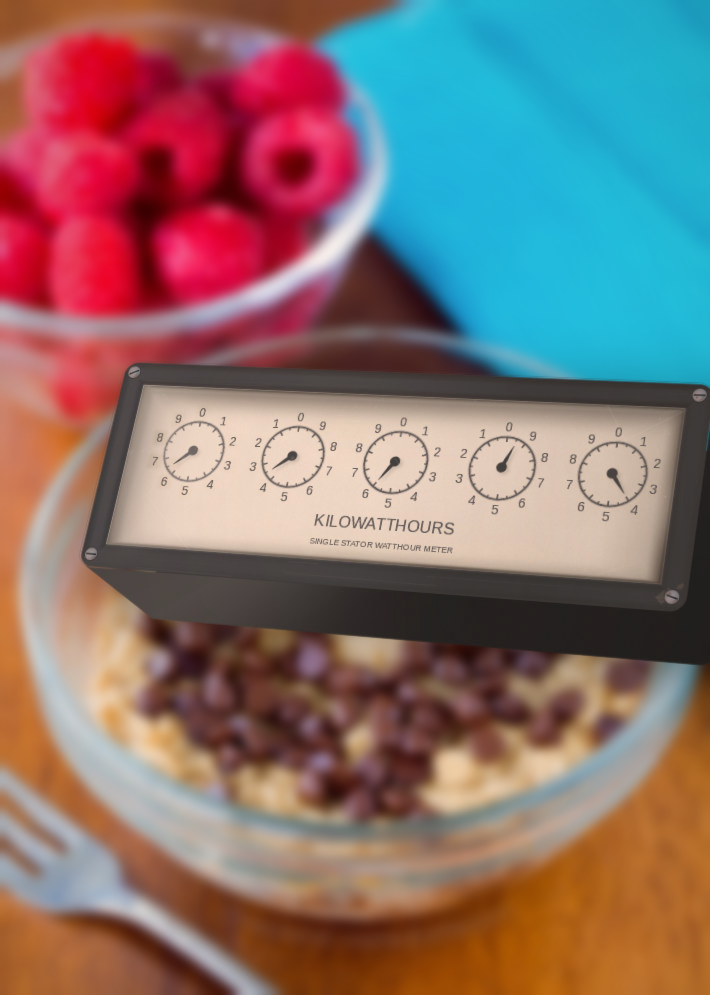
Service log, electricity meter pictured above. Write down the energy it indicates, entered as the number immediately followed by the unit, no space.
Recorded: 63594kWh
